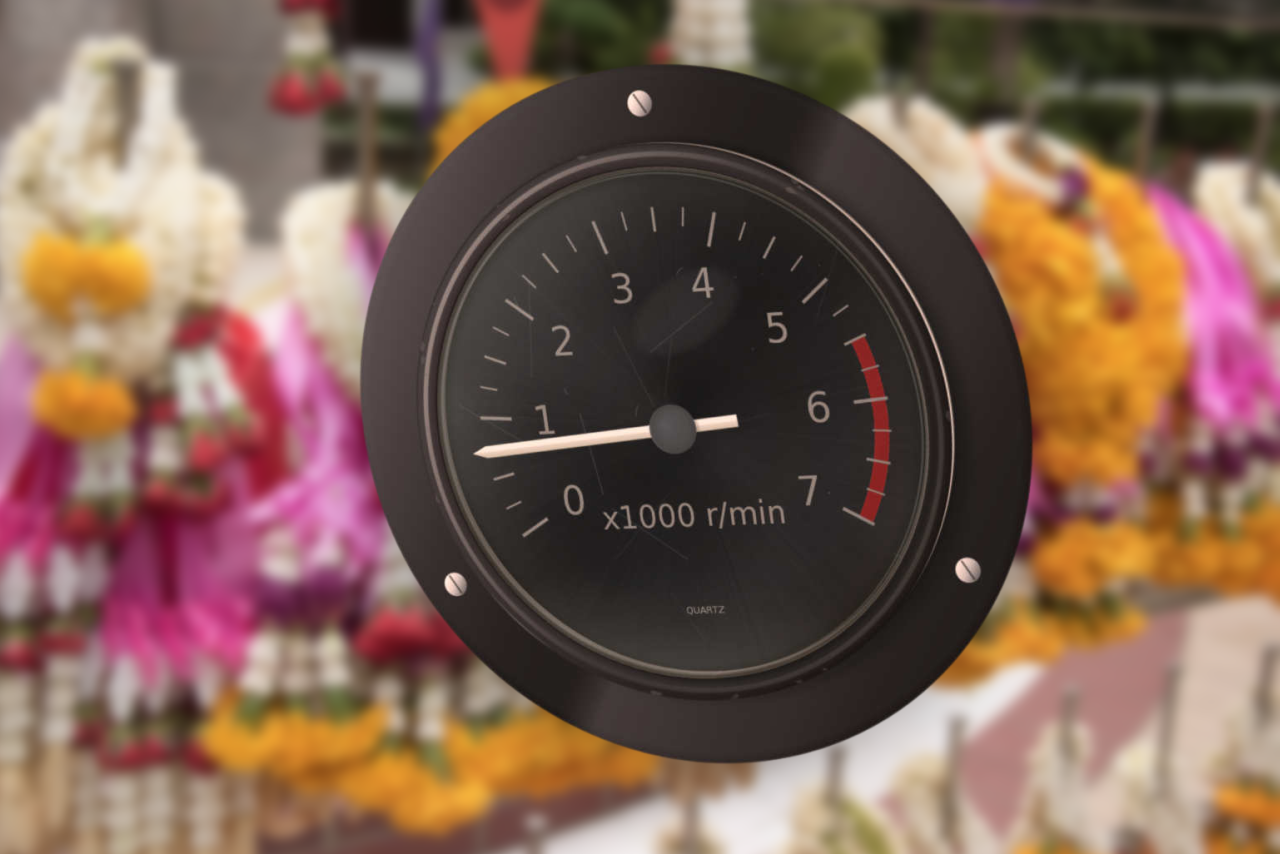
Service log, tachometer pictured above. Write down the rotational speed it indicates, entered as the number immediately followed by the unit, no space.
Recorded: 750rpm
